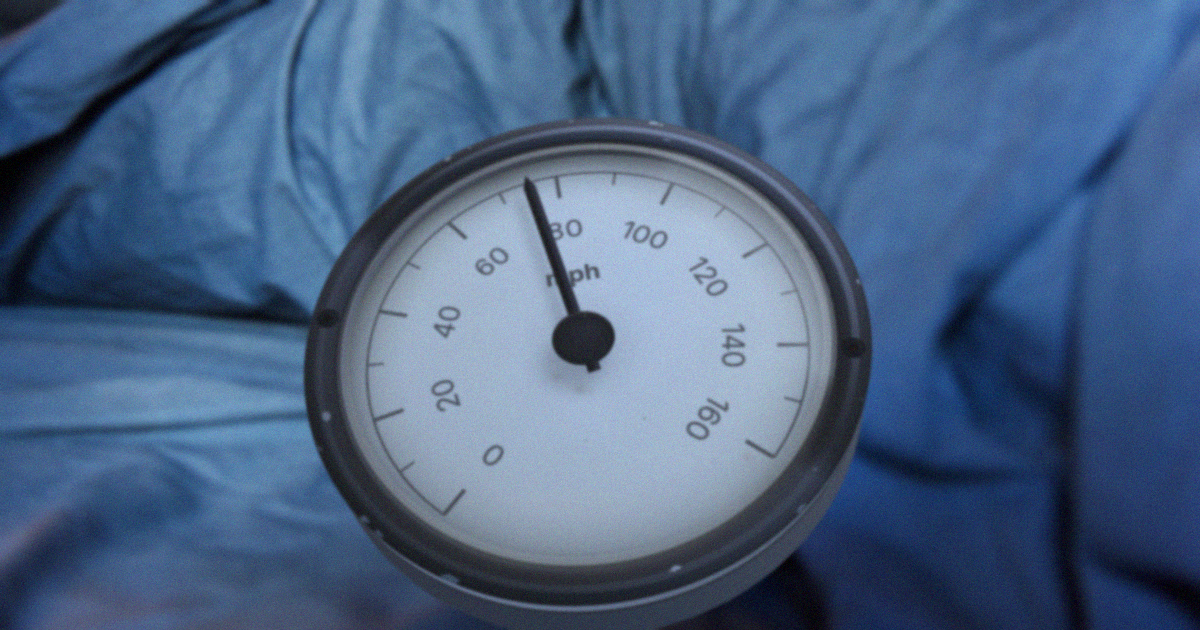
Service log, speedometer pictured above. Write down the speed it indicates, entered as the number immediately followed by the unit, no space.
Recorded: 75mph
